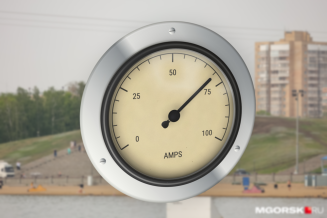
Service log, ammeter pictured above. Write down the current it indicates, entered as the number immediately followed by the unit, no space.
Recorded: 70A
